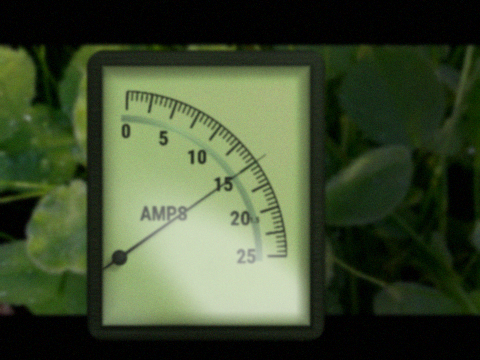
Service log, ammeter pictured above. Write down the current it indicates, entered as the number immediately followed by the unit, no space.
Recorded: 15A
